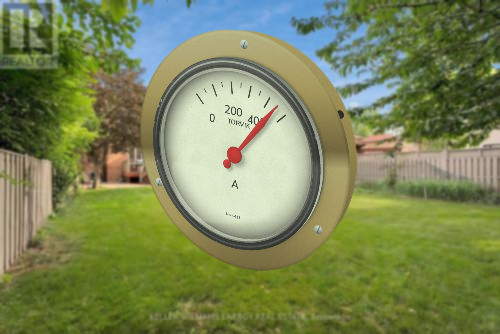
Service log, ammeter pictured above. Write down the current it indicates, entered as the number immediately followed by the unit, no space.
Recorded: 450A
